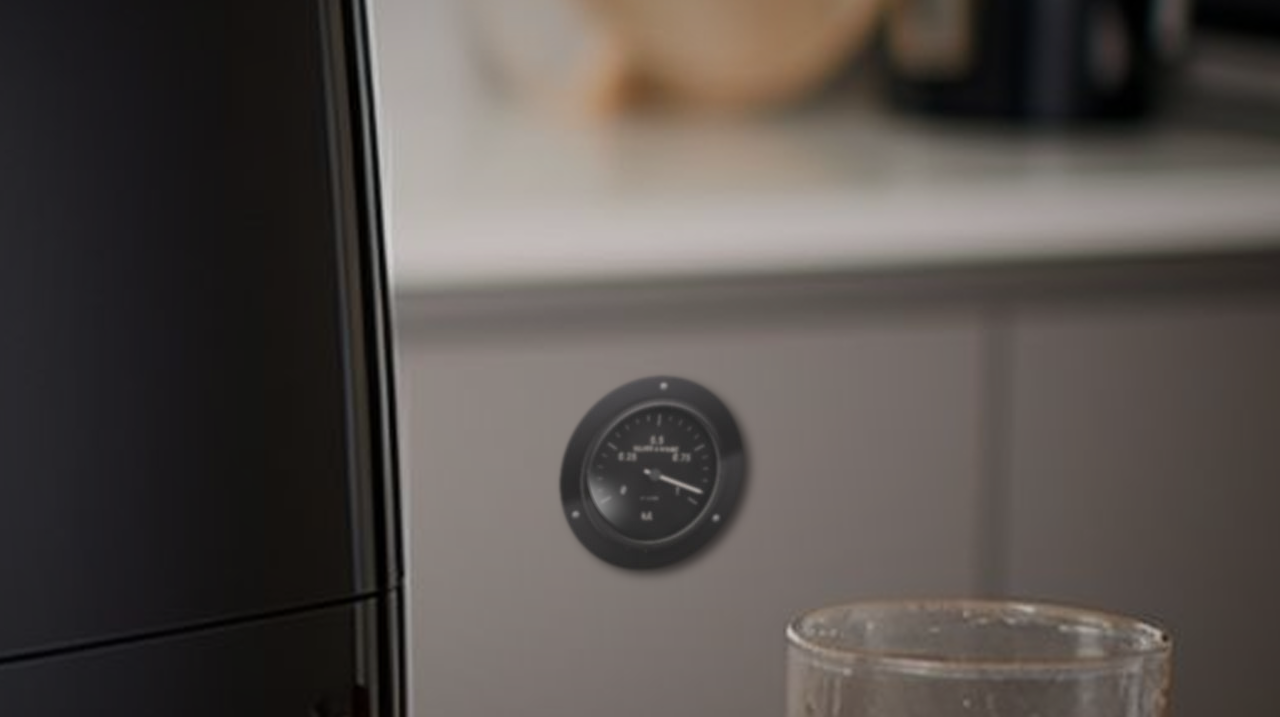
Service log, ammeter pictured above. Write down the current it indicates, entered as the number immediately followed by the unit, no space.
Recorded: 0.95kA
